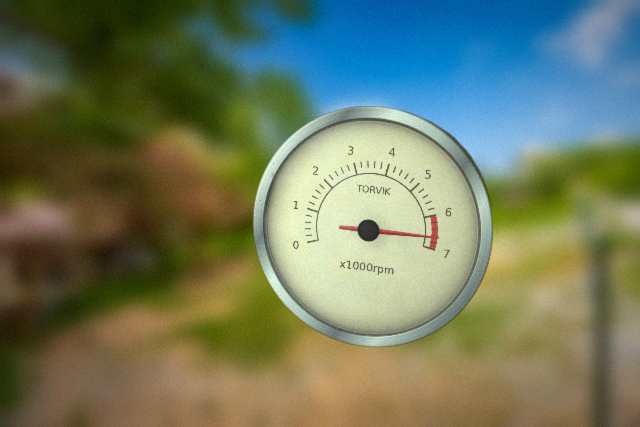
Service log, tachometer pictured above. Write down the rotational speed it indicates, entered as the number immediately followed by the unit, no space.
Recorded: 6600rpm
